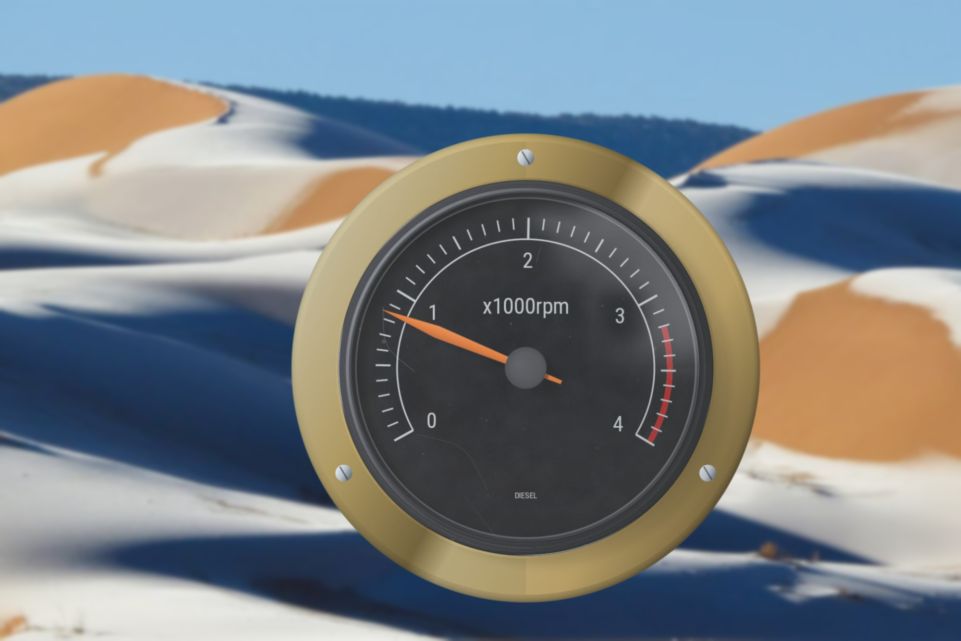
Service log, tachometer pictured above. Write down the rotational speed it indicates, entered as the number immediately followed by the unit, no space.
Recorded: 850rpm
